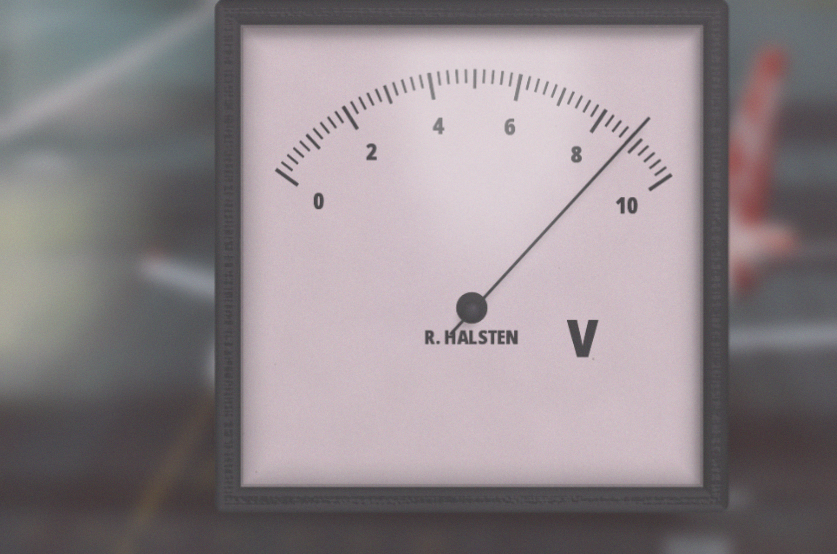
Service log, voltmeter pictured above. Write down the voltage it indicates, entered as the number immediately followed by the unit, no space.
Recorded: 8.8V
